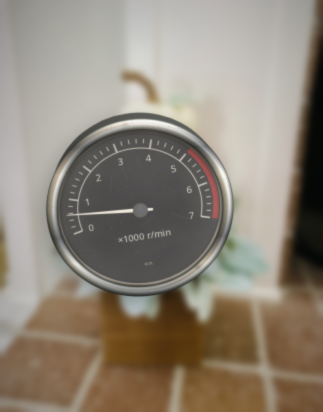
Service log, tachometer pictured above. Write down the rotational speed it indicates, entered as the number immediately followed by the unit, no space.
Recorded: 600rpm
